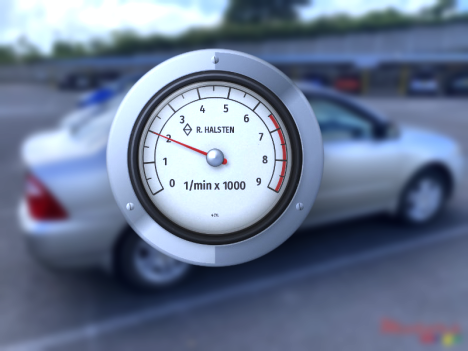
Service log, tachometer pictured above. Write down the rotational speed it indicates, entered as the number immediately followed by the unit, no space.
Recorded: 2000rpm
